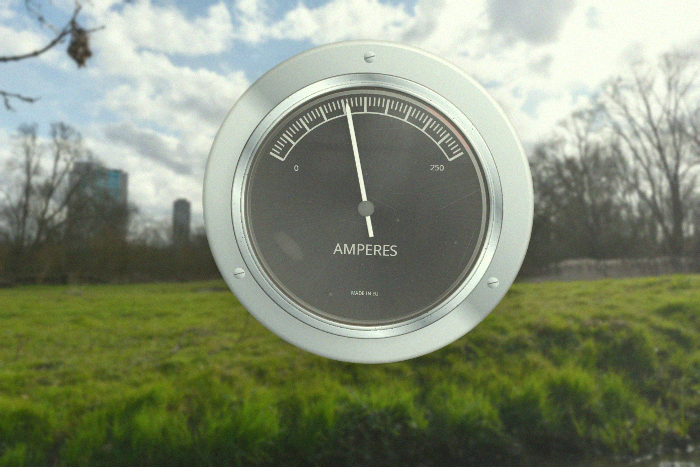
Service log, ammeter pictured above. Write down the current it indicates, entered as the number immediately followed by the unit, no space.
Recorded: 105A
